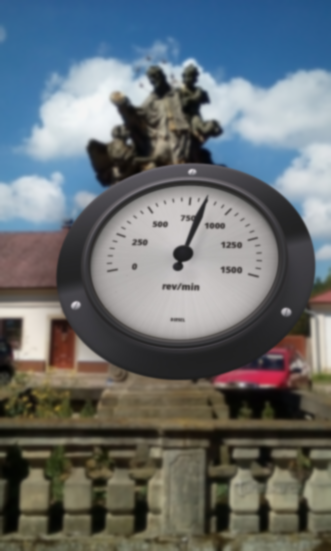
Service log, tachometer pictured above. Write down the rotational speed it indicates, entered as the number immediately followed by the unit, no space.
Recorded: 850rpm
